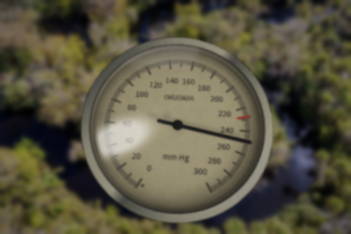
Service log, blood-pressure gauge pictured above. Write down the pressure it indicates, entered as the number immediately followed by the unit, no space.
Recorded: 250mmHg
